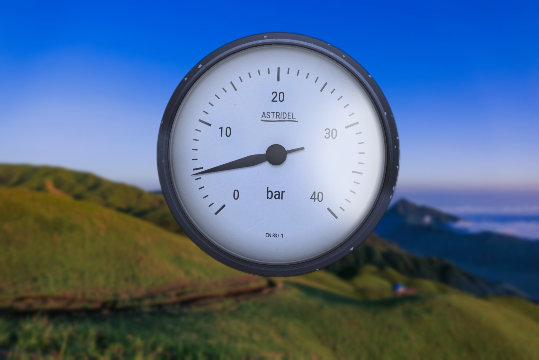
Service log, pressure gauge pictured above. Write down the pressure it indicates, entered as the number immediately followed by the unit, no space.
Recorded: 4.5bar
